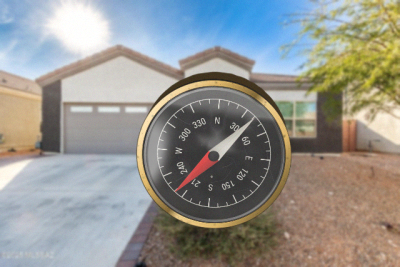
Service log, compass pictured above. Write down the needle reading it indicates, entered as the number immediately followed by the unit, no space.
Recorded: 220°
